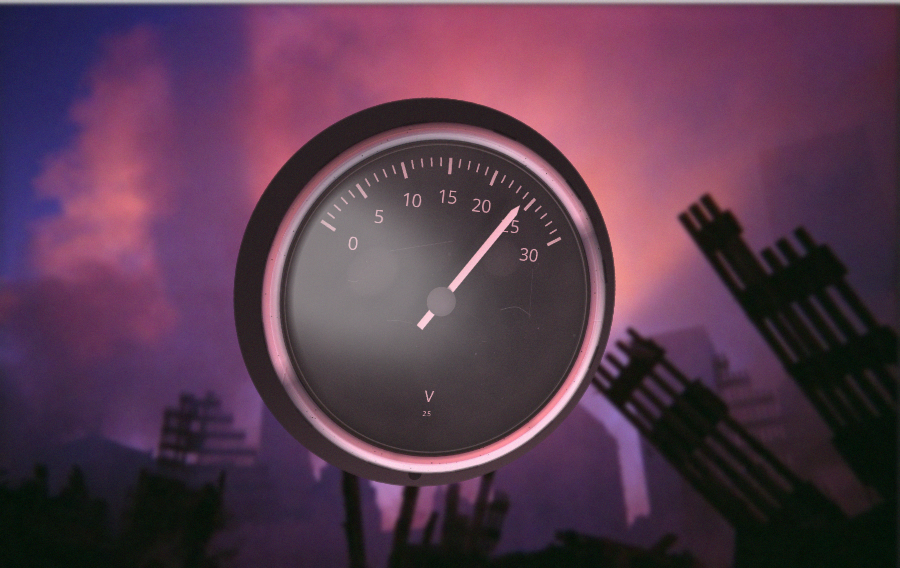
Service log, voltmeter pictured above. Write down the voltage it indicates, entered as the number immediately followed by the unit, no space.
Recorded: 24V
